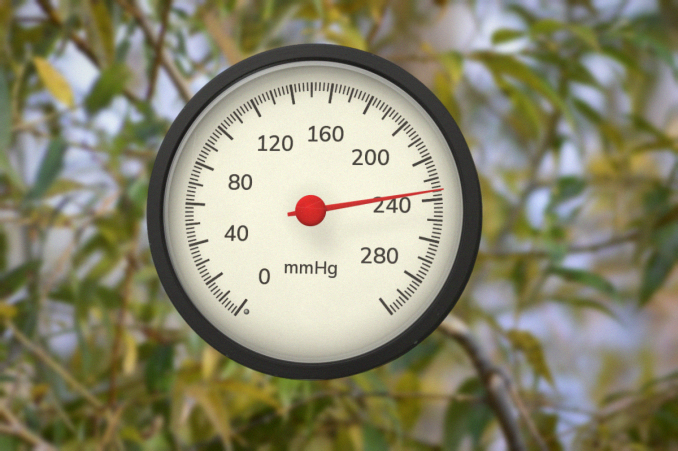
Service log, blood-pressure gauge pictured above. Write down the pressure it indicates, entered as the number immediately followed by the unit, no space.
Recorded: 236mmHg
